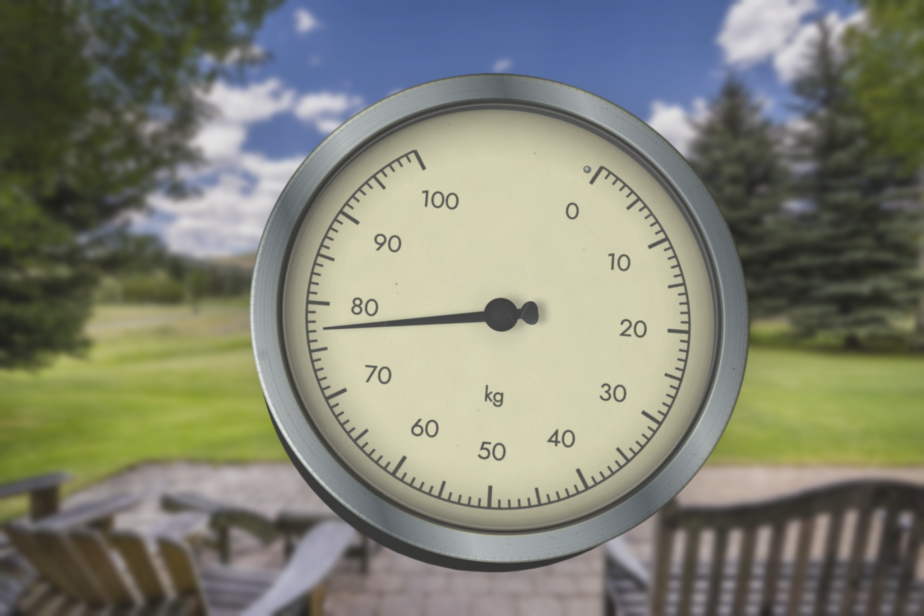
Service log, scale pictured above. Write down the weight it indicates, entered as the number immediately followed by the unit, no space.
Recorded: 77kg
